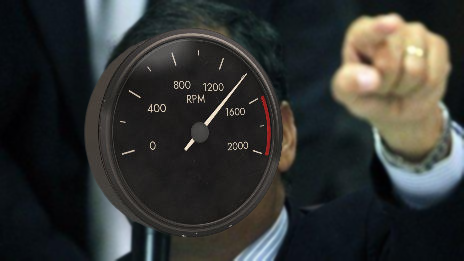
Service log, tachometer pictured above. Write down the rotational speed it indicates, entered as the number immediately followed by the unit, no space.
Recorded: 1400rpm
